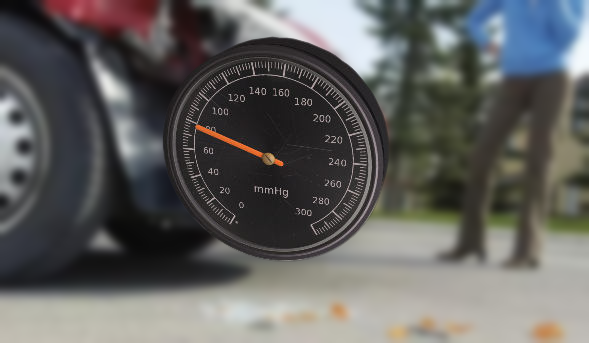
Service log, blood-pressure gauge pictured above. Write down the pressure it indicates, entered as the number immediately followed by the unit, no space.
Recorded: 80mmHg
